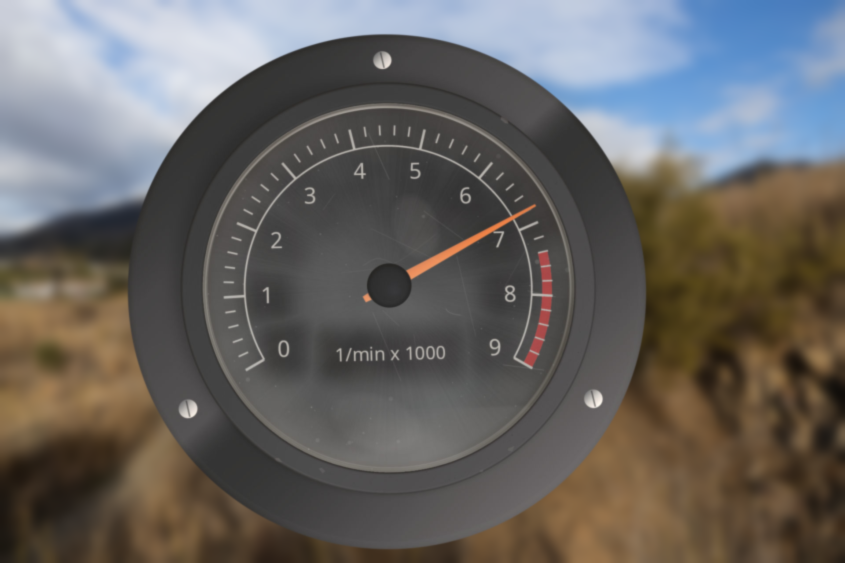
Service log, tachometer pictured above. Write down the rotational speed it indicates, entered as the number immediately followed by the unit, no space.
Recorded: 6800rpm
